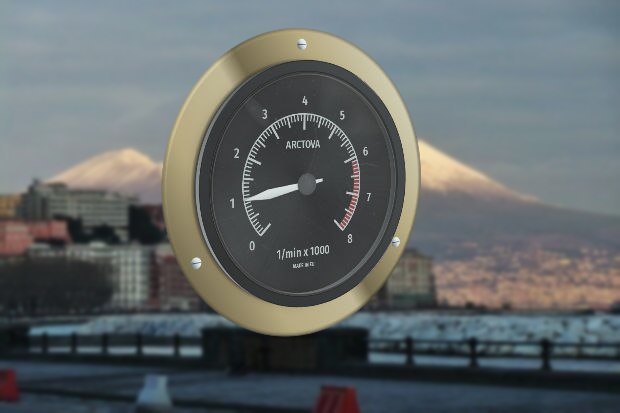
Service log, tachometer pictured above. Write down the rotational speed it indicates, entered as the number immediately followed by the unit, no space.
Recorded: 1000rpm
